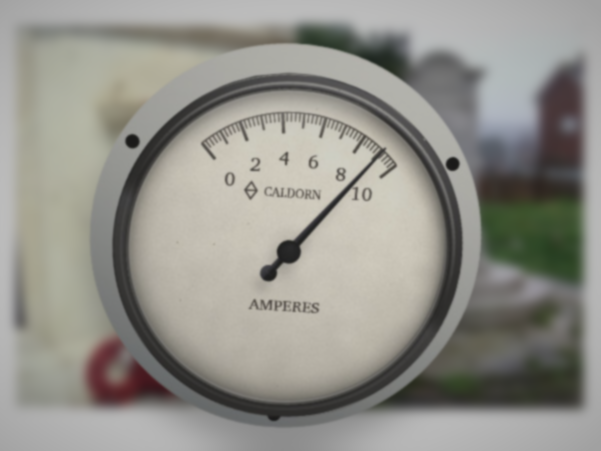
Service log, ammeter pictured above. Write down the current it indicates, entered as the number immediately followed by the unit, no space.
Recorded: 9A
